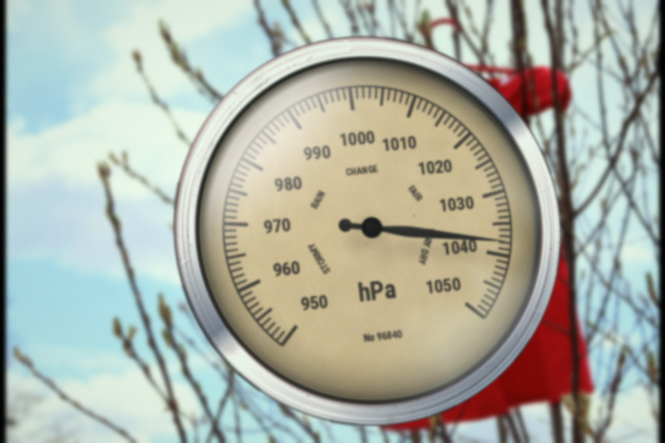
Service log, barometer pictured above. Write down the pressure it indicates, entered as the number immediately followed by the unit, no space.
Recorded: 1038hPa
